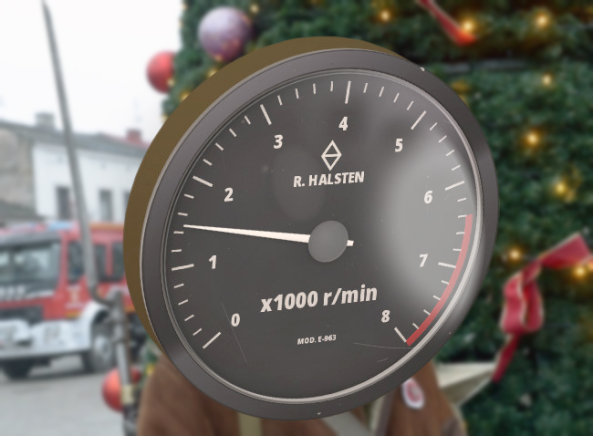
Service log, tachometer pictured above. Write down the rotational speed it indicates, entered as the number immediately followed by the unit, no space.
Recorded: 1500rpm
